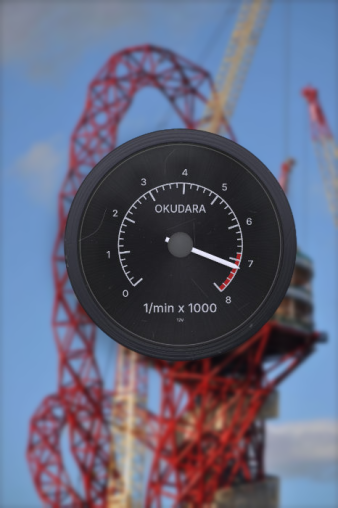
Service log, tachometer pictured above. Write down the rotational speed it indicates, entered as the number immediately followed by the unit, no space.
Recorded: 7200rpm
